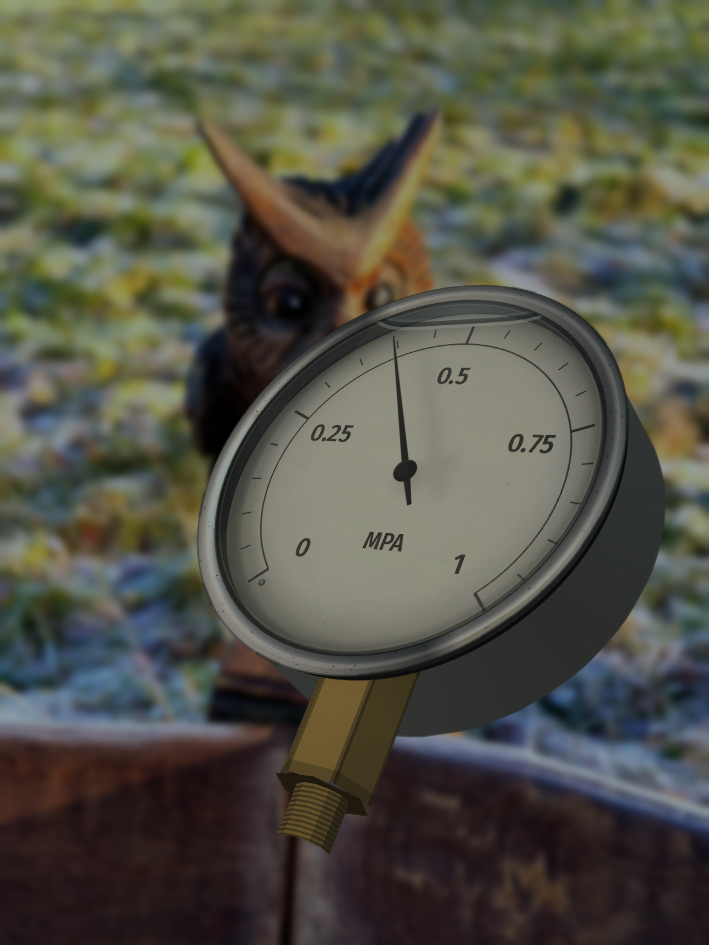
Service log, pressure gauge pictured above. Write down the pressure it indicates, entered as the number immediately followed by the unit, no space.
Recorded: 0.4MPa
